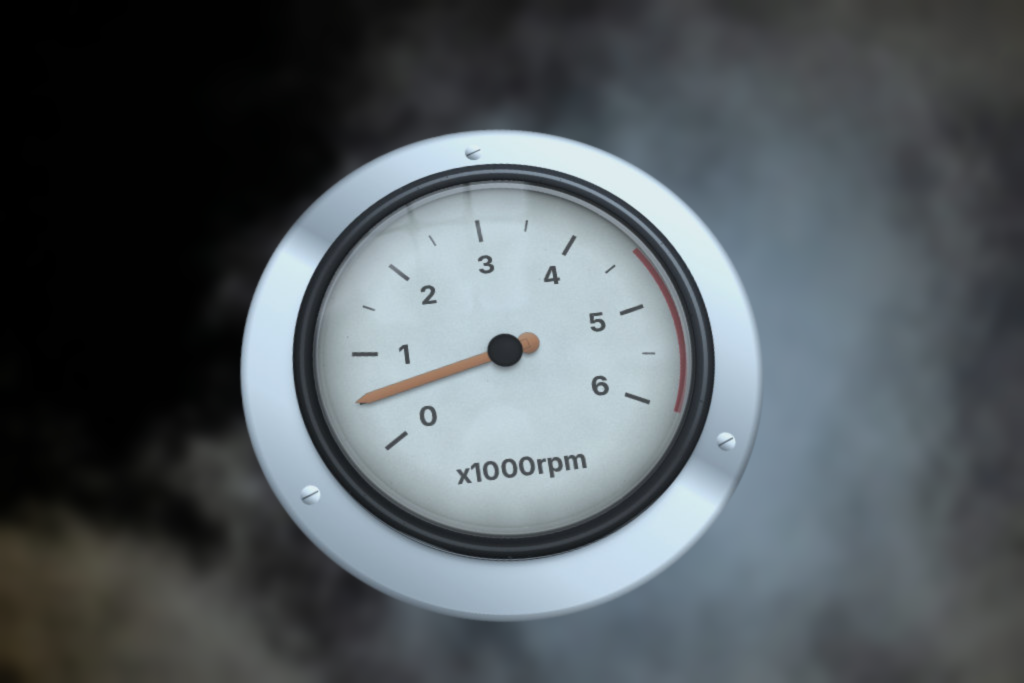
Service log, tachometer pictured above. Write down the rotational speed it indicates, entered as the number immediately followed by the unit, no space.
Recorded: 500rpm
